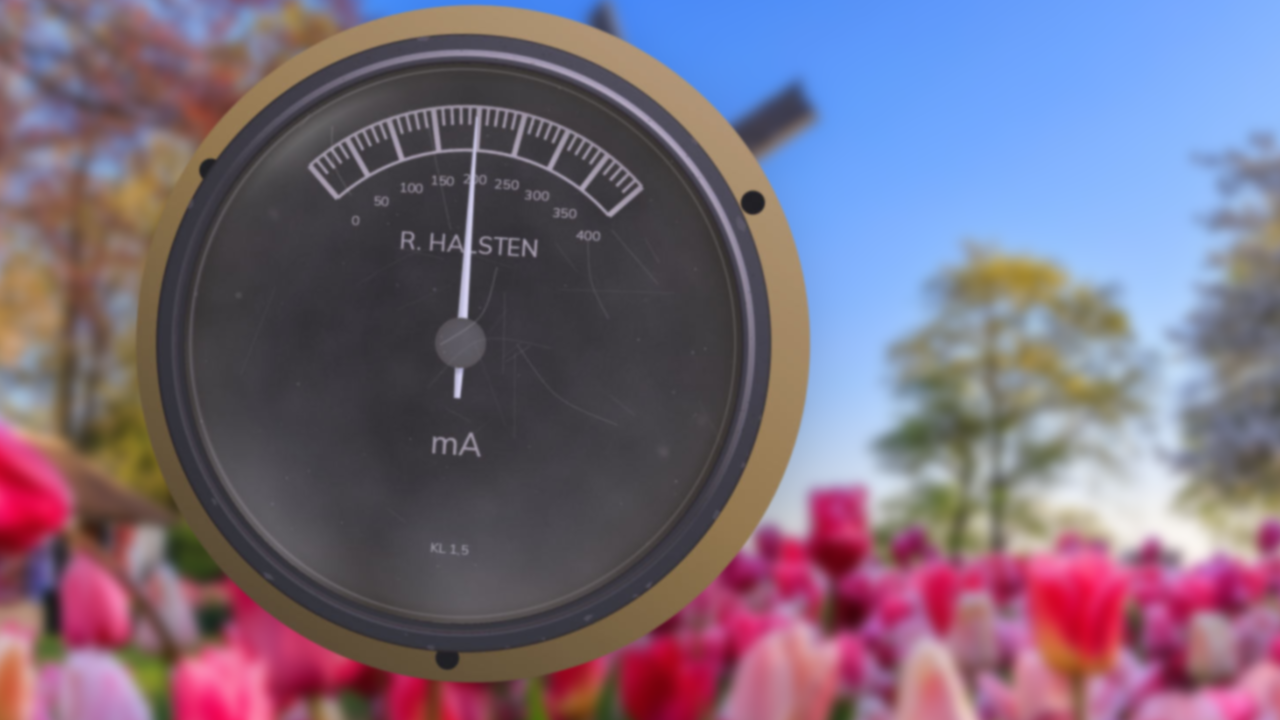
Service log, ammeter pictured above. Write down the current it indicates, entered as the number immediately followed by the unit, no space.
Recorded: 200mA
